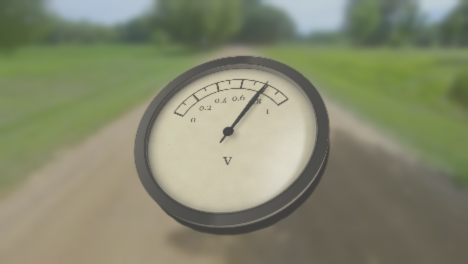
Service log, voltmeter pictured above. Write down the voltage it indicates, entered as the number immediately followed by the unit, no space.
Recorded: 0.8V
